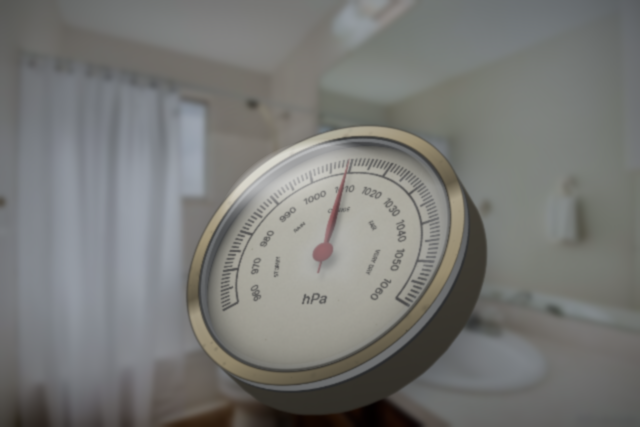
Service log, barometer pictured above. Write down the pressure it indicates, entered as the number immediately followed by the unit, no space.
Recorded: 1010hPa
